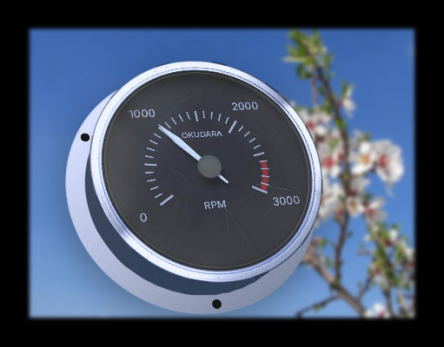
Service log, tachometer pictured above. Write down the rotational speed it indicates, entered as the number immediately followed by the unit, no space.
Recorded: 1000rpm
